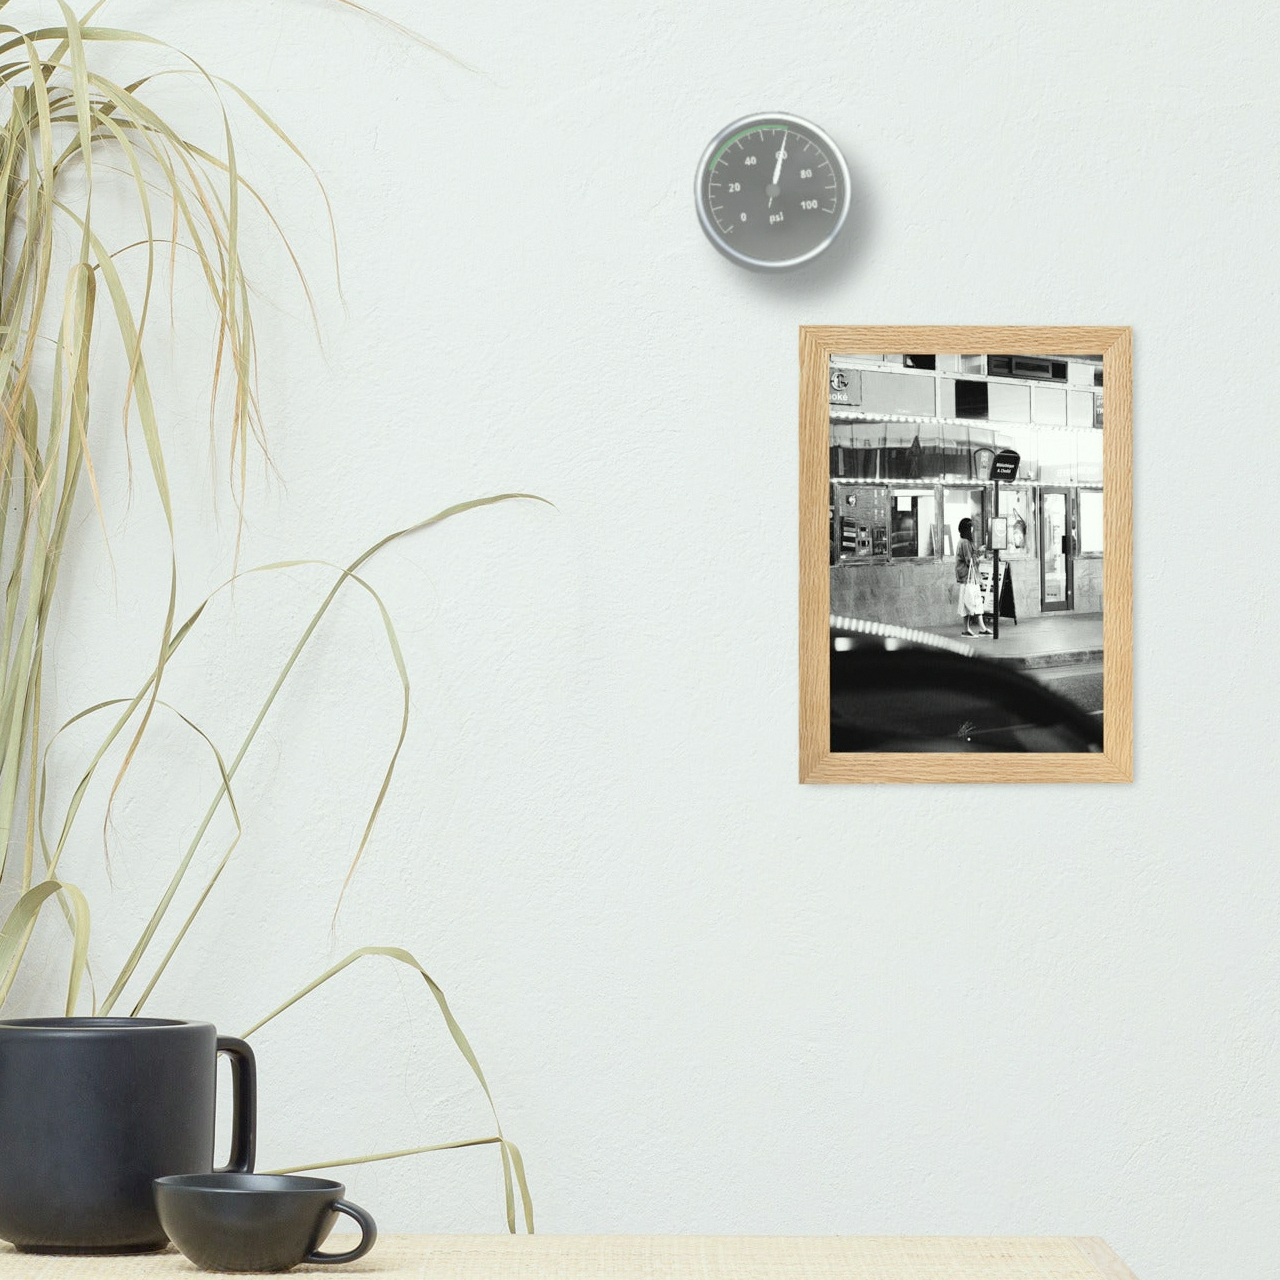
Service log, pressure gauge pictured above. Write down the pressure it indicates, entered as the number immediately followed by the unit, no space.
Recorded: 60psi
